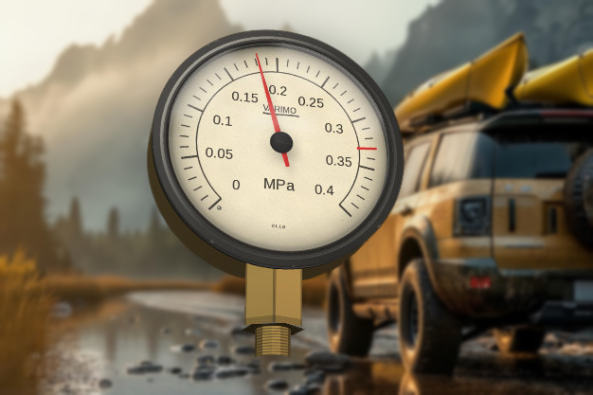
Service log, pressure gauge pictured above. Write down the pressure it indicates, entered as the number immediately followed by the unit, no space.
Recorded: 0.18MPa
